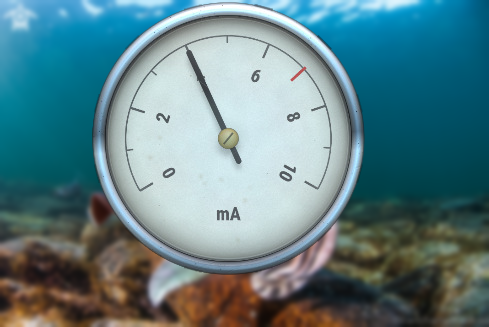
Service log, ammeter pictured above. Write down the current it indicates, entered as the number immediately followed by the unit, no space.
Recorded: 4mA
